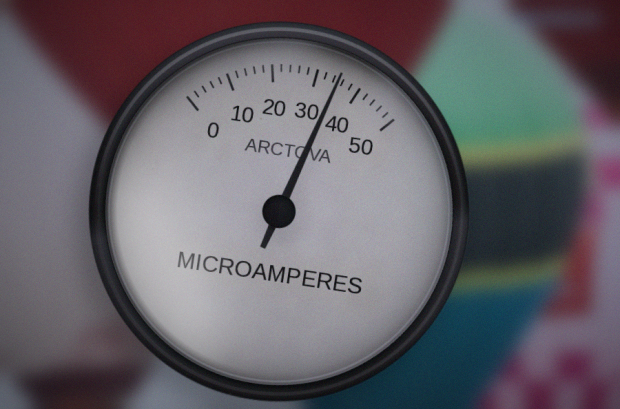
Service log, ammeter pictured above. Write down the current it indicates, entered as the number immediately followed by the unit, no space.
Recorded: 35µA
